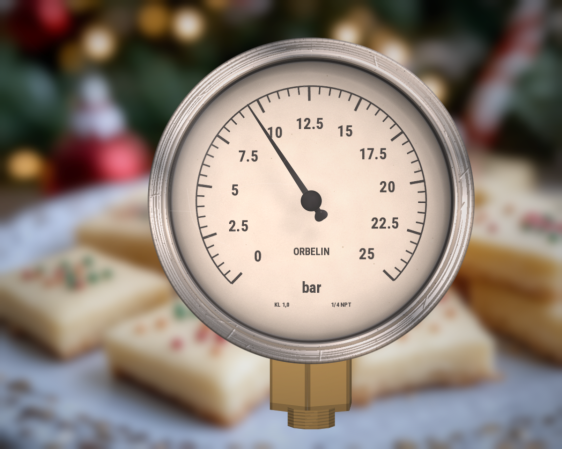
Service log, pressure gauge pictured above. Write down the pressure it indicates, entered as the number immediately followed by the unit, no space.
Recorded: 9.5bar
